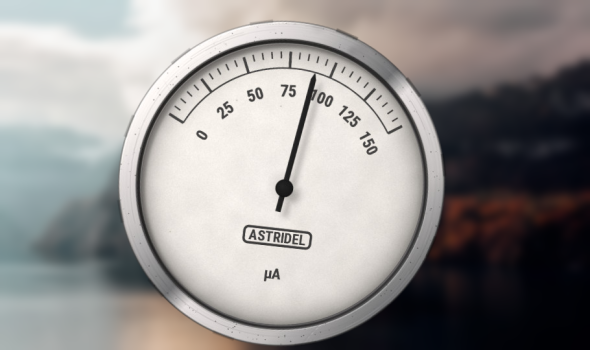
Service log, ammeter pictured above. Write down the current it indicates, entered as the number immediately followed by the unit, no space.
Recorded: 90µA
